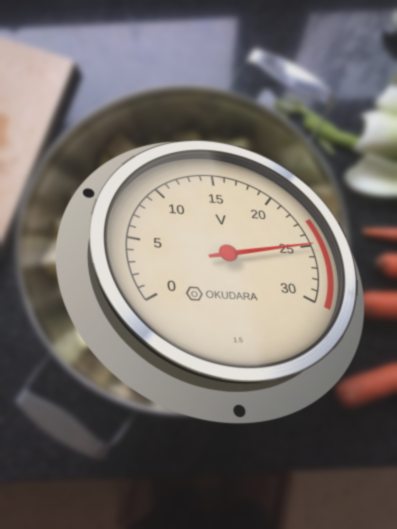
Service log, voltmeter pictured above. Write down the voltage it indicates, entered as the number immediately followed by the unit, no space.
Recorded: 25V
